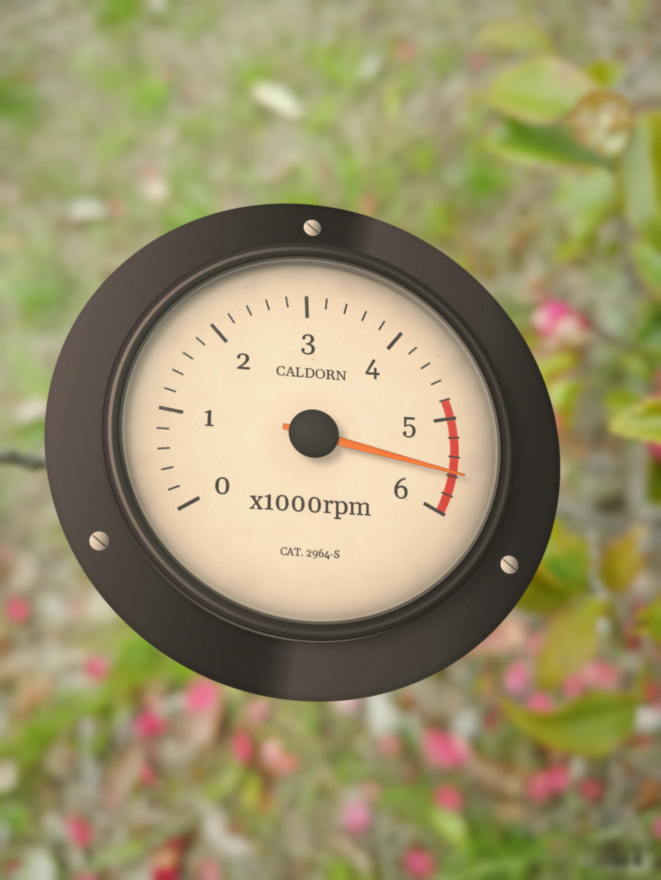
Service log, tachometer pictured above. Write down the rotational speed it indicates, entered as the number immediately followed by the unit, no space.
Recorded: 5600rpm
